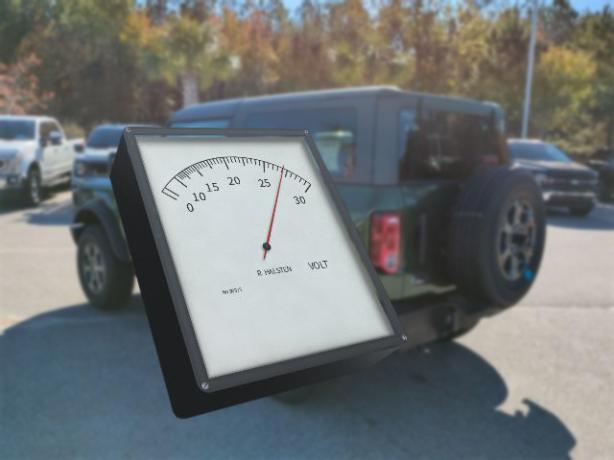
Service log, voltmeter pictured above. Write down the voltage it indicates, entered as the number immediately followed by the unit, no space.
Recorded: 27V
